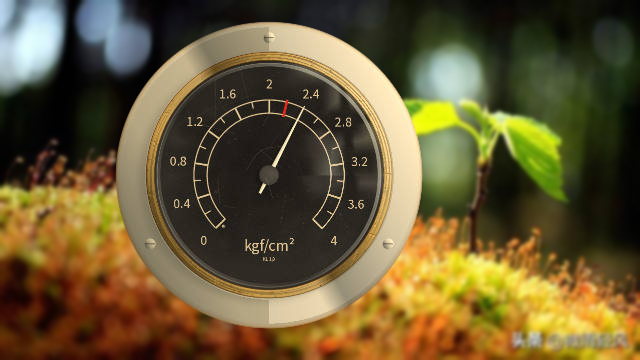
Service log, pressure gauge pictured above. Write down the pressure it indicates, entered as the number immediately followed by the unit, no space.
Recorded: 2.4kg/cm²
